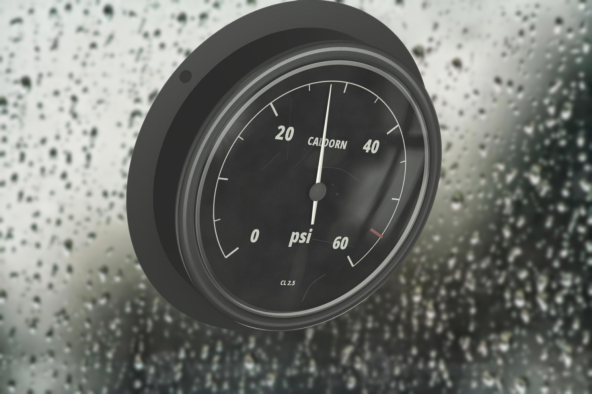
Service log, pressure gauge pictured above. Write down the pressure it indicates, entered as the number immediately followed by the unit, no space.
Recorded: 27.5psi
